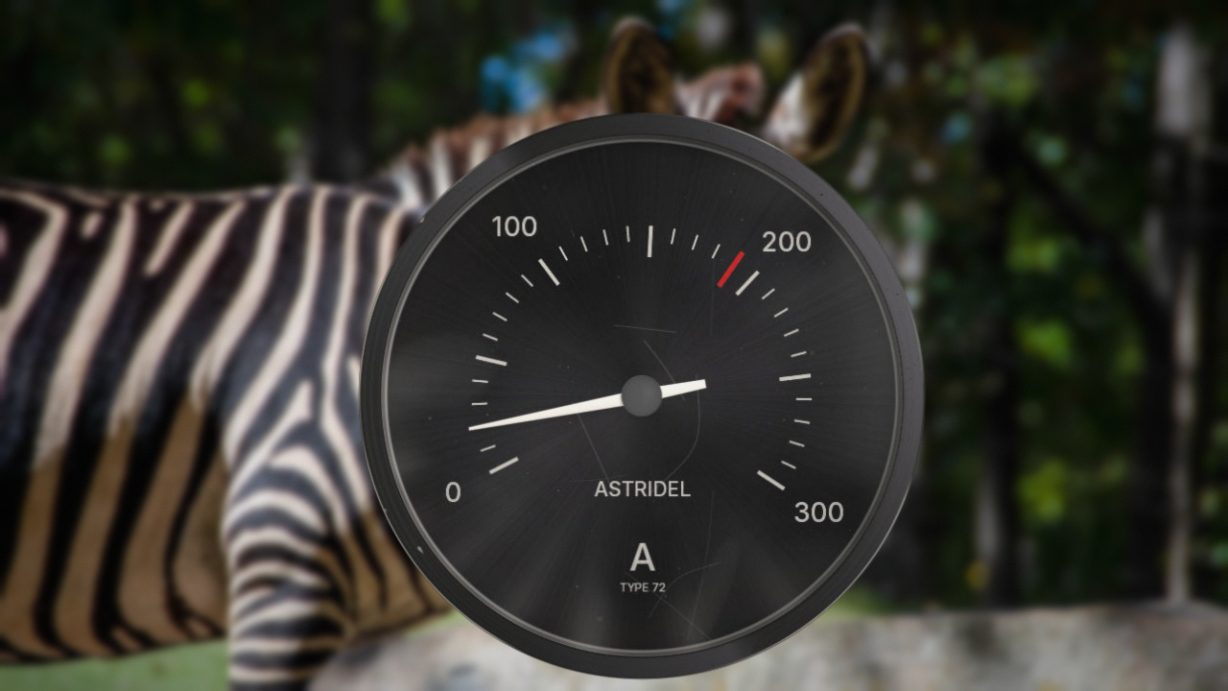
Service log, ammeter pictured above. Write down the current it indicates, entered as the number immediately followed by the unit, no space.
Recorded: 20A
